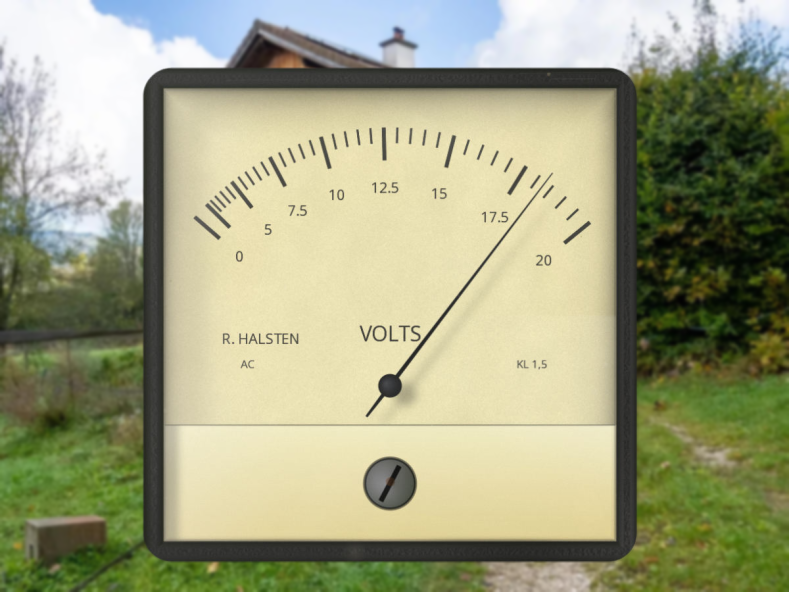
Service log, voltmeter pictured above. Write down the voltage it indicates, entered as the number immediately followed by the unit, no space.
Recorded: 18.25V
